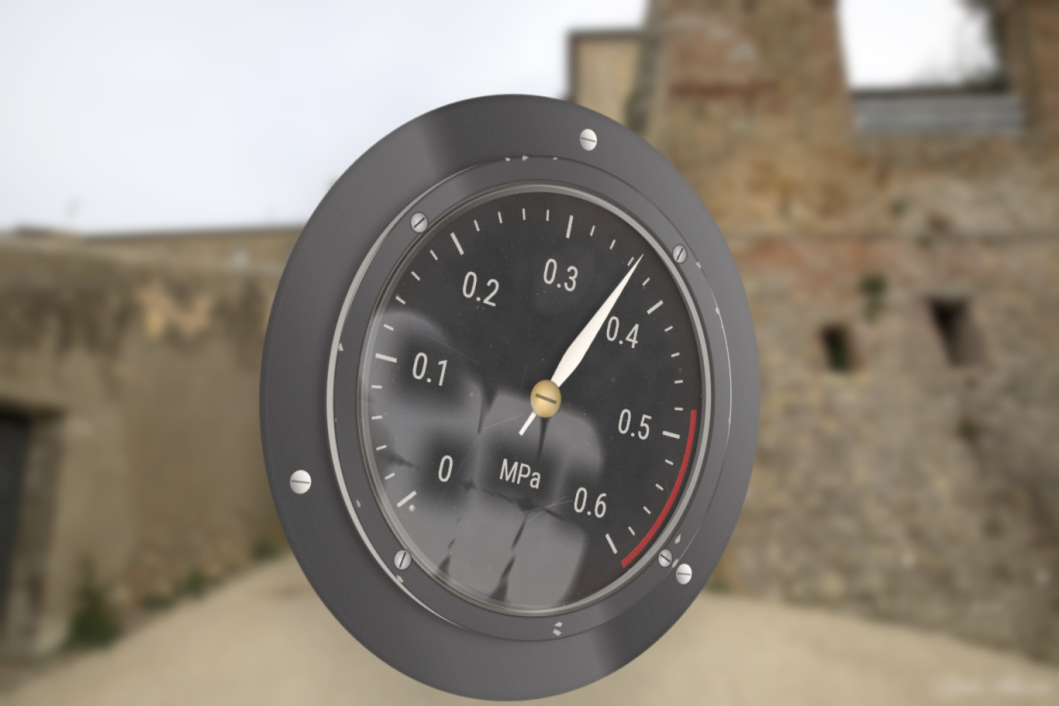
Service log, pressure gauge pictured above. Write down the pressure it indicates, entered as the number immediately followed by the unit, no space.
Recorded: 0.36MPa
